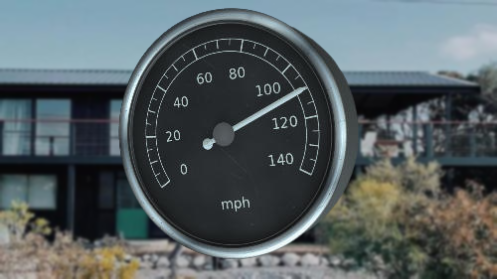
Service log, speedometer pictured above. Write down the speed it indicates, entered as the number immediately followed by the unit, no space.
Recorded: 110mph
